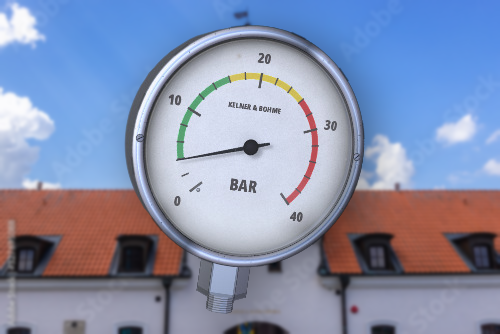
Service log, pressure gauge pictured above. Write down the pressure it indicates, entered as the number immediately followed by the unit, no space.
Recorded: 4bar
